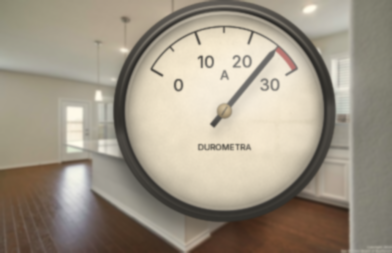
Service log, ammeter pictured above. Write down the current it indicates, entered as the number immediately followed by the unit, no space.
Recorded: 25A
